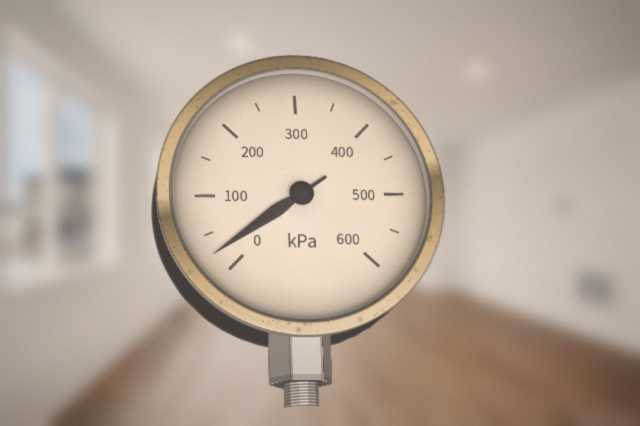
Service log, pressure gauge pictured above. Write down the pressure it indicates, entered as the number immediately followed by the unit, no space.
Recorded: 25kPa
